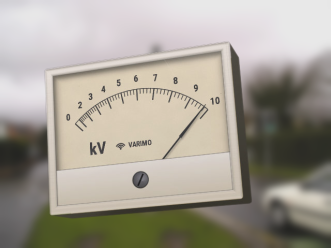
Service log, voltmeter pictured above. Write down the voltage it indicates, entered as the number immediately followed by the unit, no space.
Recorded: 9.8kV
